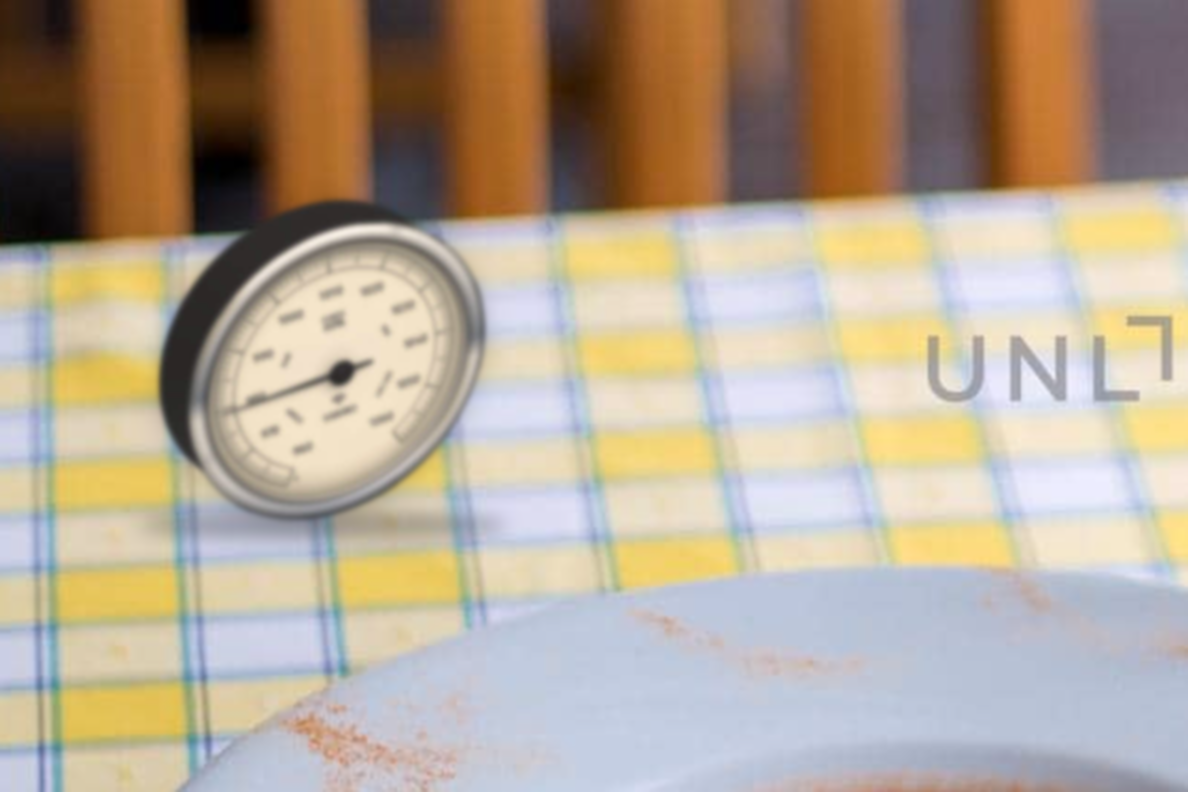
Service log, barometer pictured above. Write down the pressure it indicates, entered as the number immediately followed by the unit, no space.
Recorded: 980hPa
